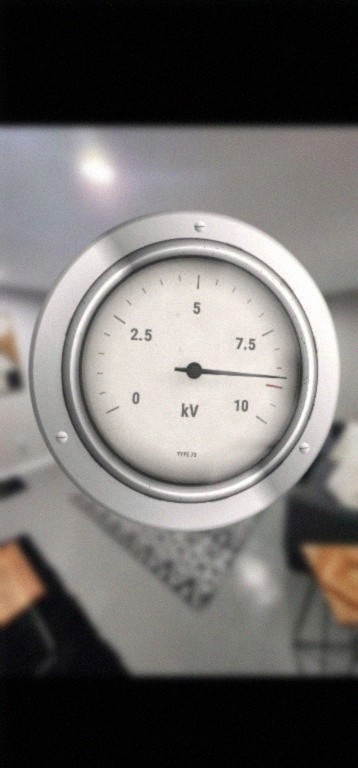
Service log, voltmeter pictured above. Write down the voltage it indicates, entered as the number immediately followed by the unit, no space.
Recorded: 8.75kV
